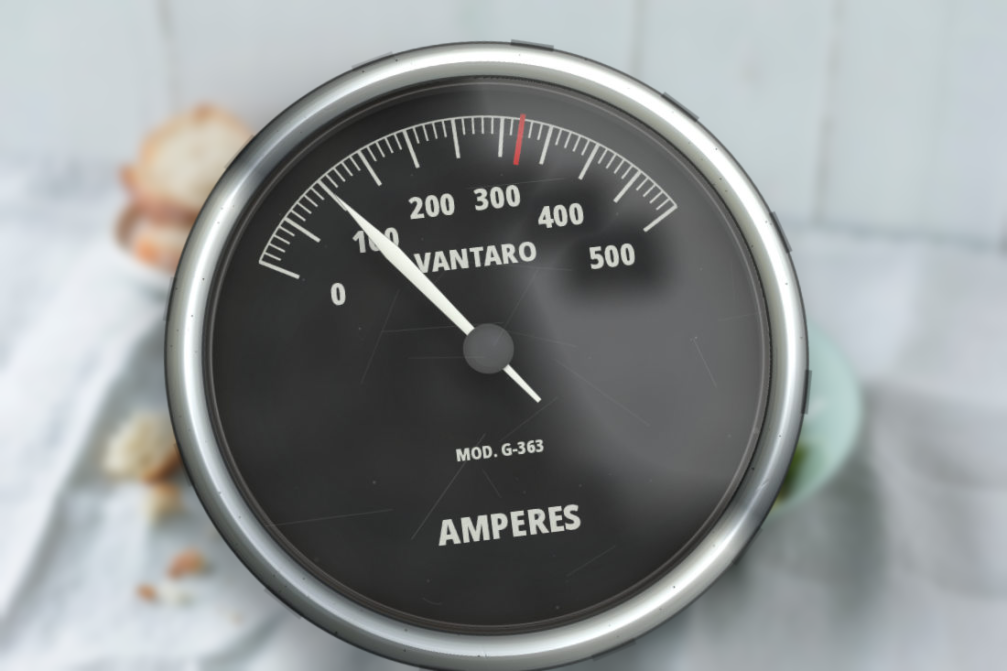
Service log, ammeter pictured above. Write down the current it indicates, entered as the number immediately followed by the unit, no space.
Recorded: 100A
